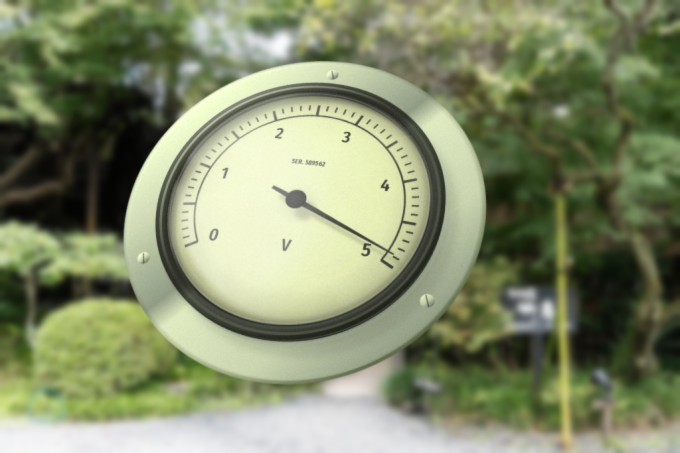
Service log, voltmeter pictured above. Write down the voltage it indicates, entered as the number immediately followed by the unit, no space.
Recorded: 4.9V
